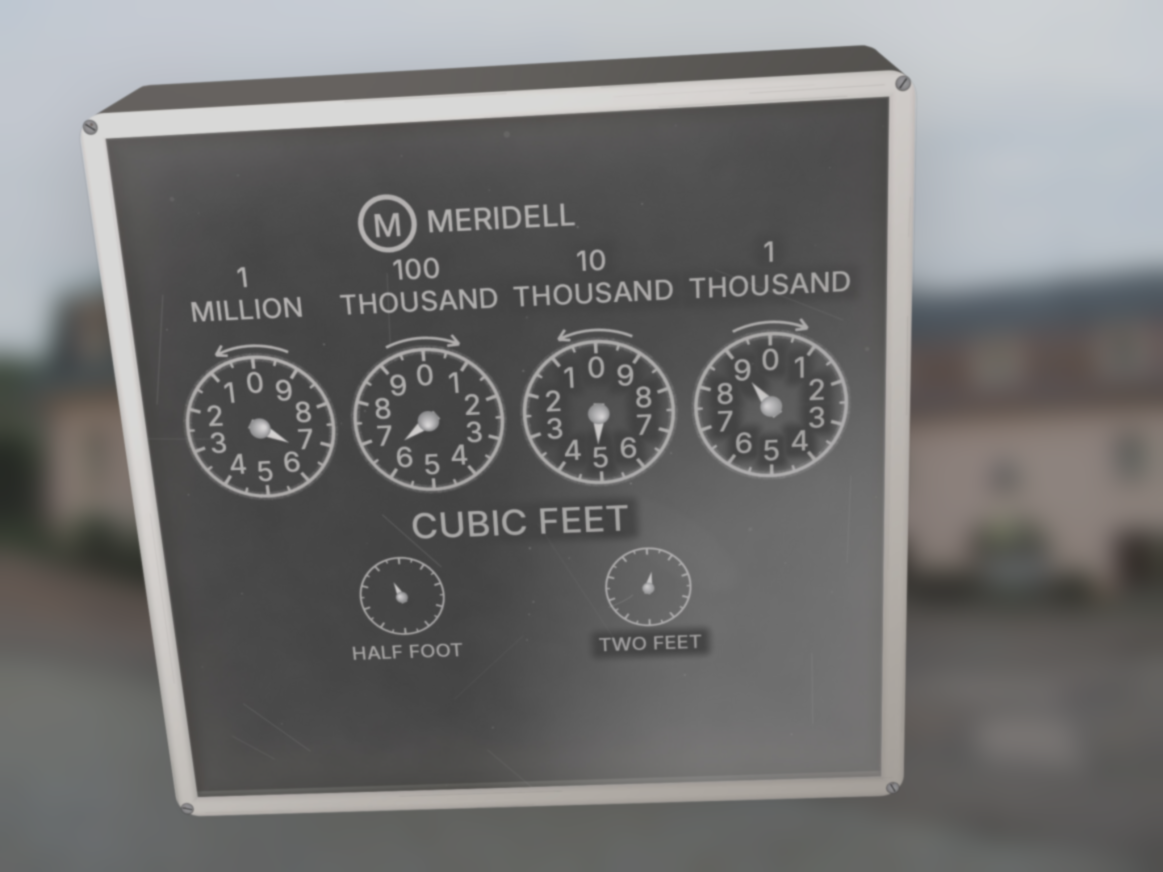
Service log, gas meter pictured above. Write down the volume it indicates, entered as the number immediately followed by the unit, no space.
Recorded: 664900ft³
